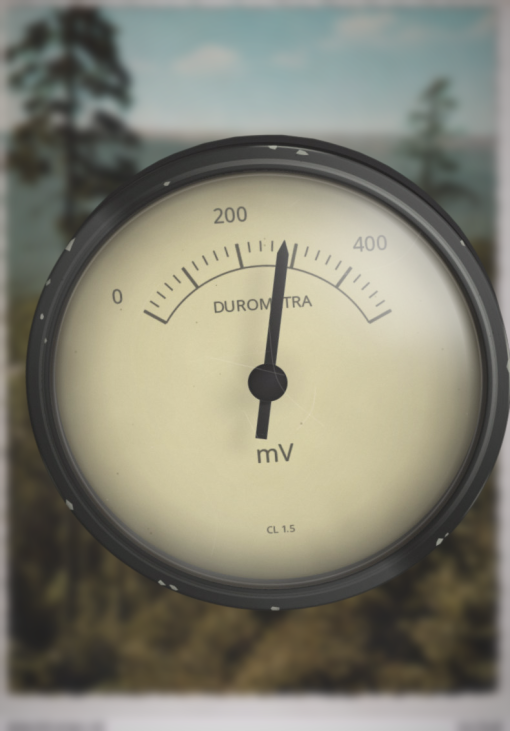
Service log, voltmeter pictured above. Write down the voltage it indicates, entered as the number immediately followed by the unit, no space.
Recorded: 280mV
